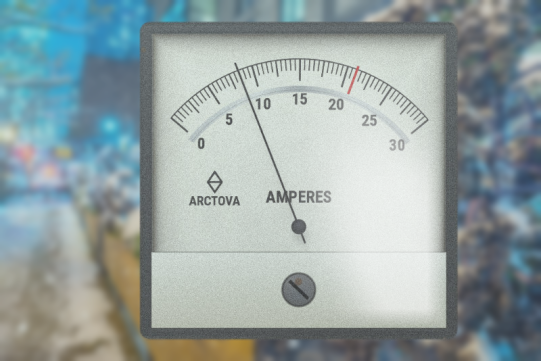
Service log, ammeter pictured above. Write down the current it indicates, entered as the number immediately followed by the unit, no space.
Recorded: 8.5A
